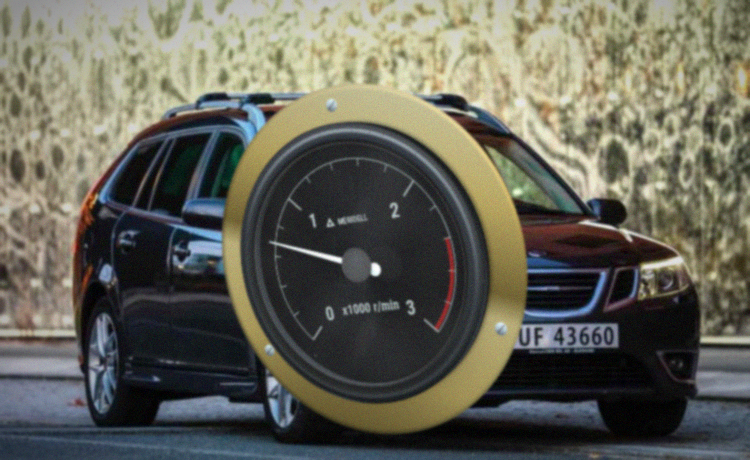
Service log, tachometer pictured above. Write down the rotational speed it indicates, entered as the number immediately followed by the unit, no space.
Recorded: 700rpm
